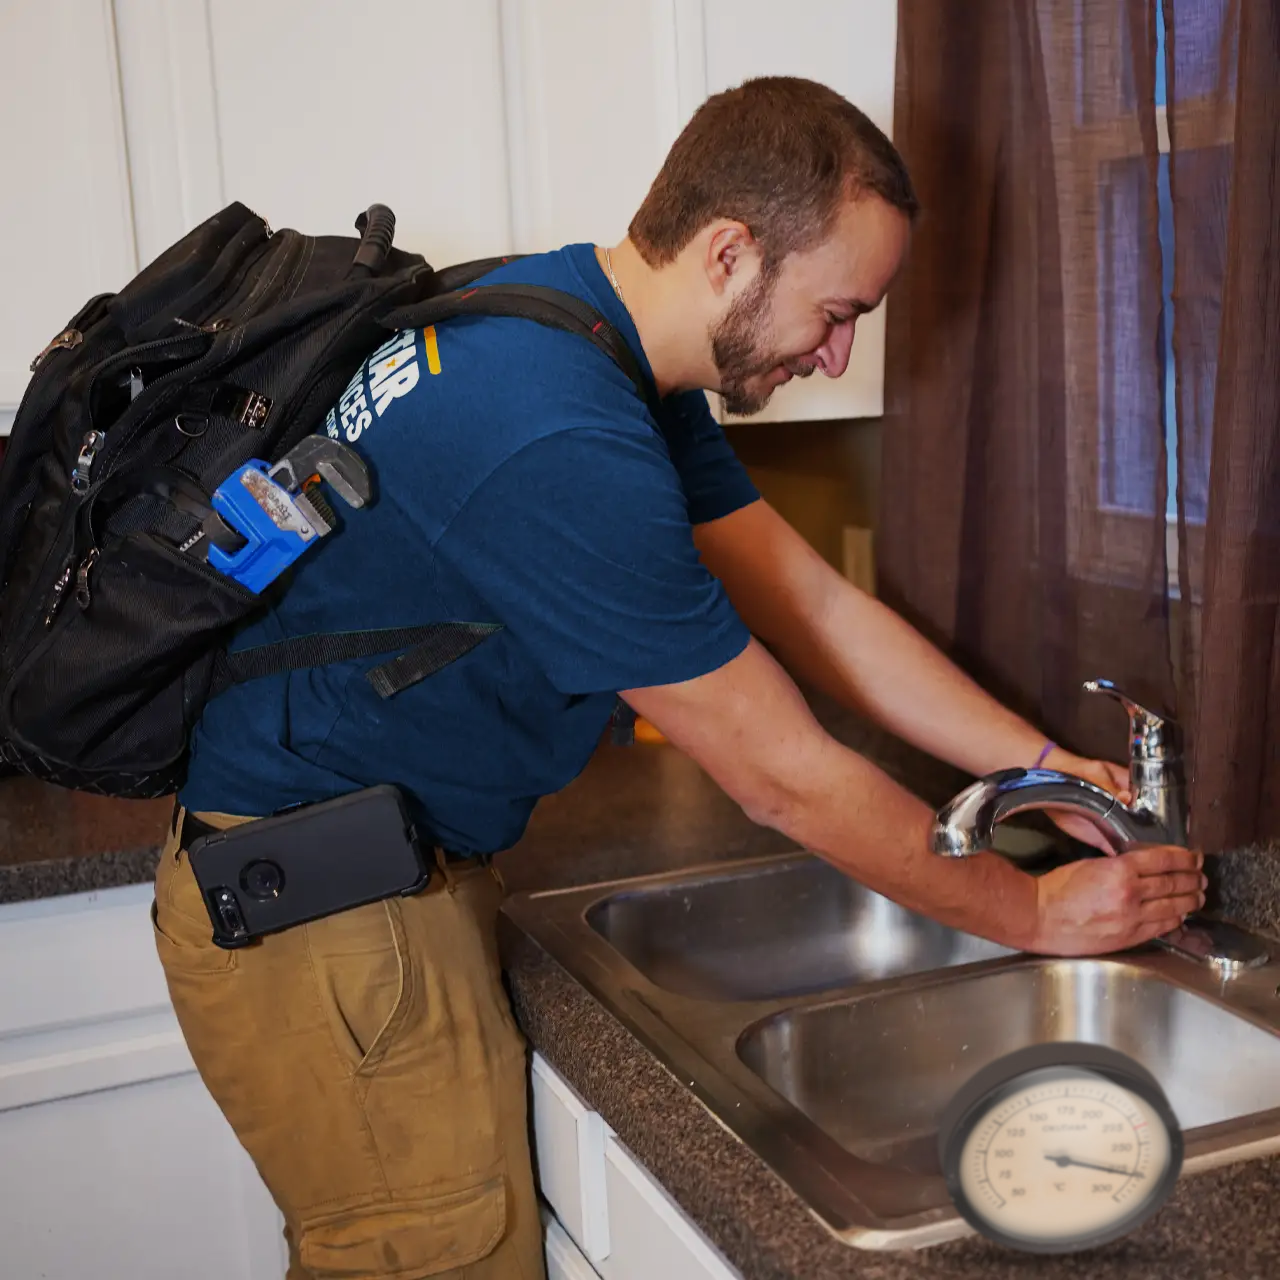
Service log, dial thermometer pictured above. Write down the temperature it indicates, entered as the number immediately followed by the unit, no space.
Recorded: 275°C
